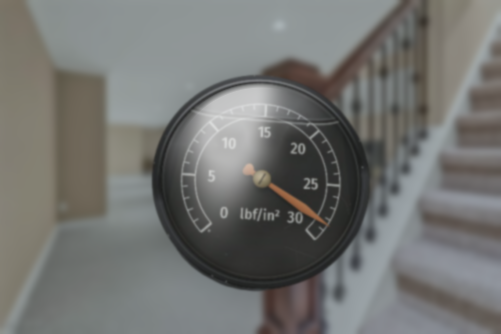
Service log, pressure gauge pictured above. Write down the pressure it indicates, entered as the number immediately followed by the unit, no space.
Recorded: 28.5psi
